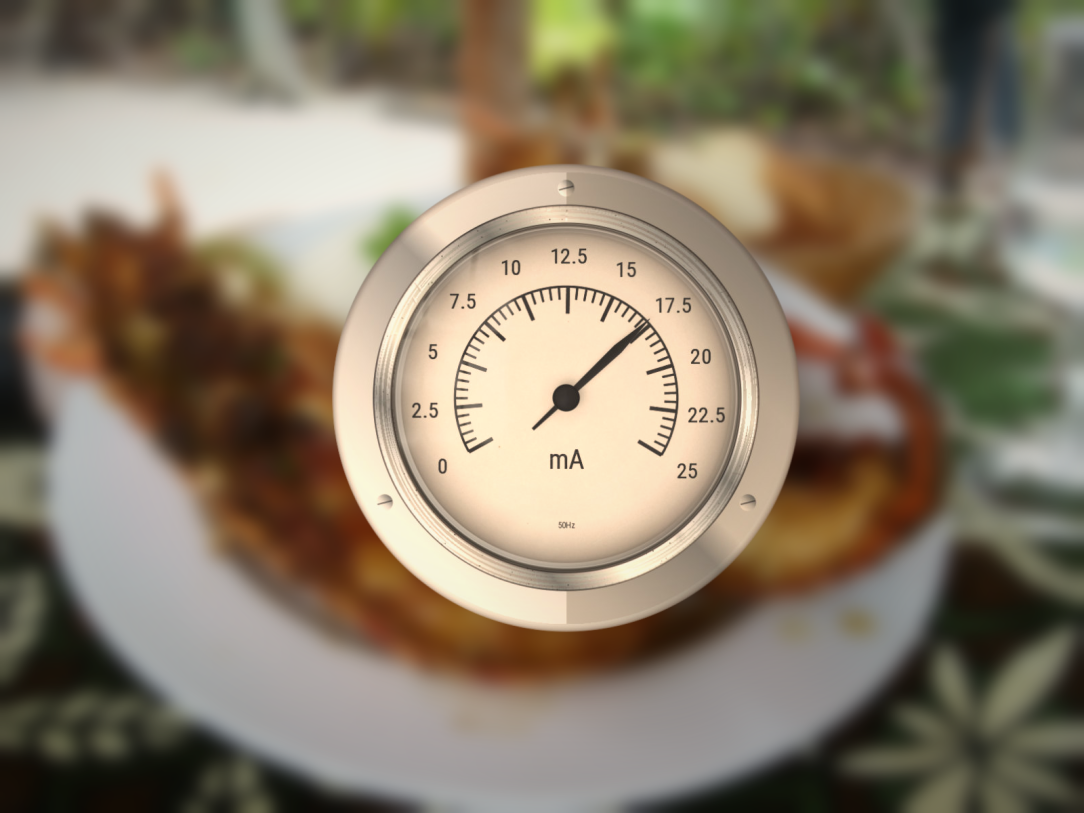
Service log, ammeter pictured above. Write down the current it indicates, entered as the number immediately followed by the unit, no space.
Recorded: 17.25mA
